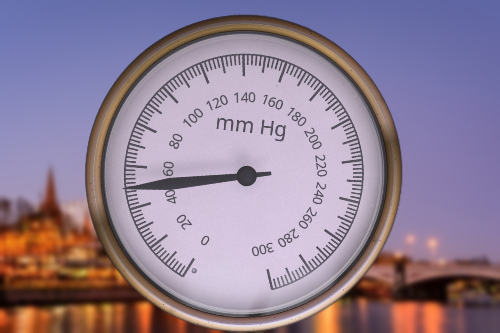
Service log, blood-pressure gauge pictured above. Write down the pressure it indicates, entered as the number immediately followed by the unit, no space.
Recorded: 50mmHg
